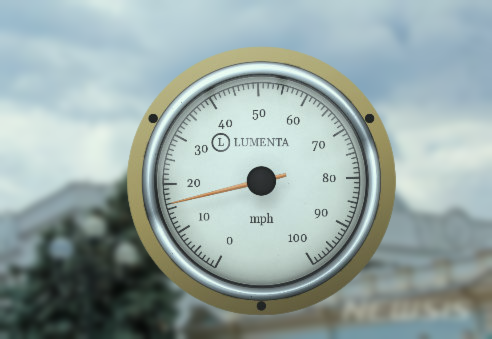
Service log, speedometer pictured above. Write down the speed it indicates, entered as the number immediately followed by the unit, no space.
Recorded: 16mph
